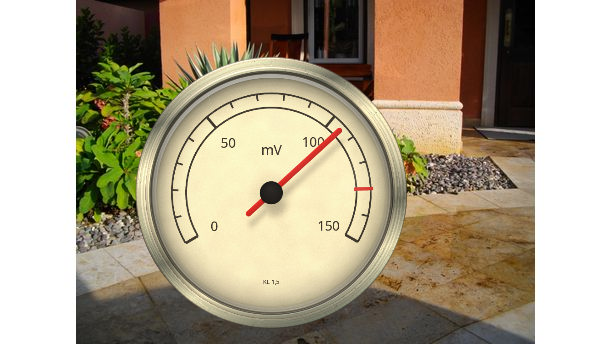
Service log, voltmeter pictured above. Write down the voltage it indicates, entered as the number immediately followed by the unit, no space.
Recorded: 105mV
